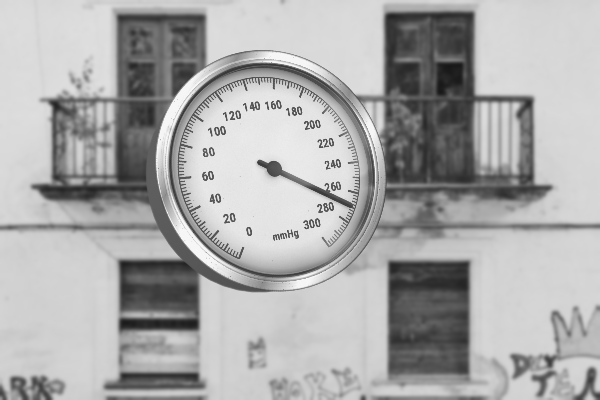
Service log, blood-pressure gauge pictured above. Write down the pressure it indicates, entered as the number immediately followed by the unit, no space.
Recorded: 270mmHg
